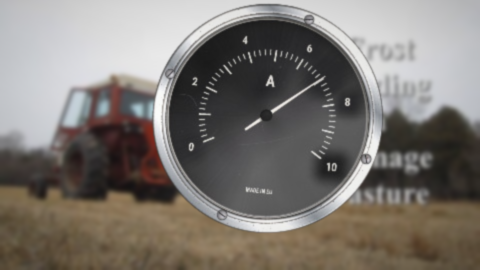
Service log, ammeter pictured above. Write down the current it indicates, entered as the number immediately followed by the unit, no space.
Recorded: 7A
